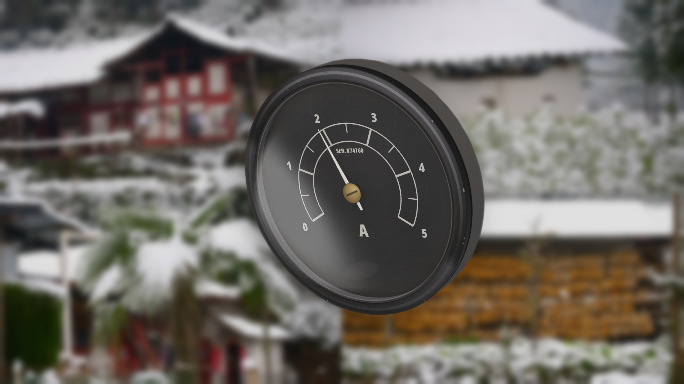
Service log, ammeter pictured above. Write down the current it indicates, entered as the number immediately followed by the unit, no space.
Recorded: 2A
